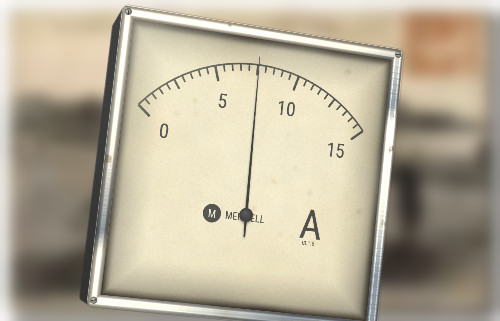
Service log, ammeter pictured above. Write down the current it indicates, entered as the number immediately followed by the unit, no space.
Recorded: 7.5A
